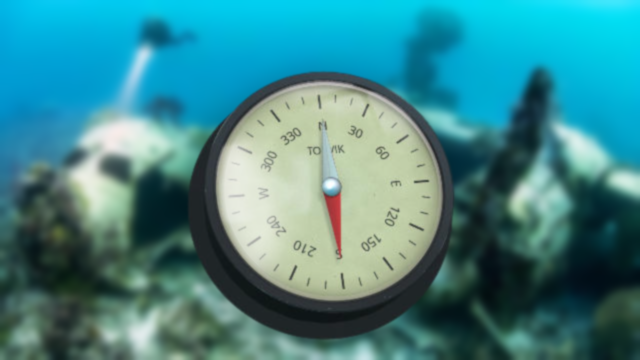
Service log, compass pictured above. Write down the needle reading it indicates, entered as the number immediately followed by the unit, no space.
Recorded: 180°
